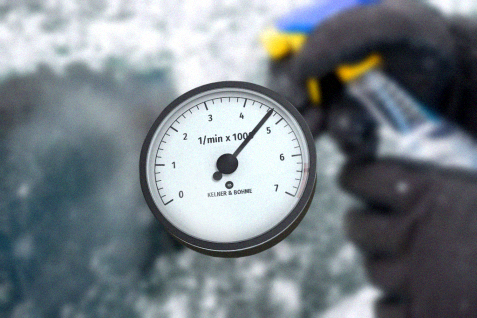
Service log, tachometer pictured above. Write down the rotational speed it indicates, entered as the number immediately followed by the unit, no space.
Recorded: 4700rpm
